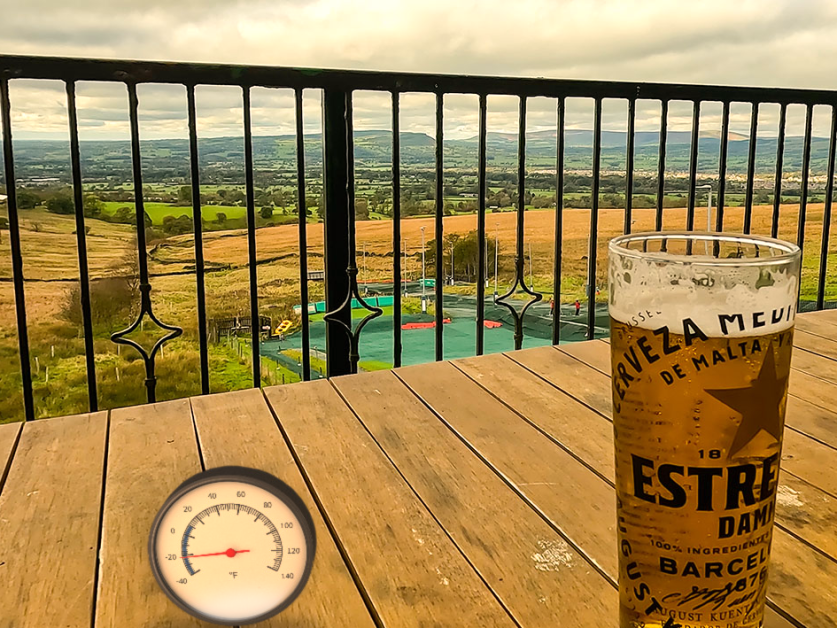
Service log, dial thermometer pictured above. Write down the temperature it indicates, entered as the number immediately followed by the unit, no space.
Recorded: -20°F
